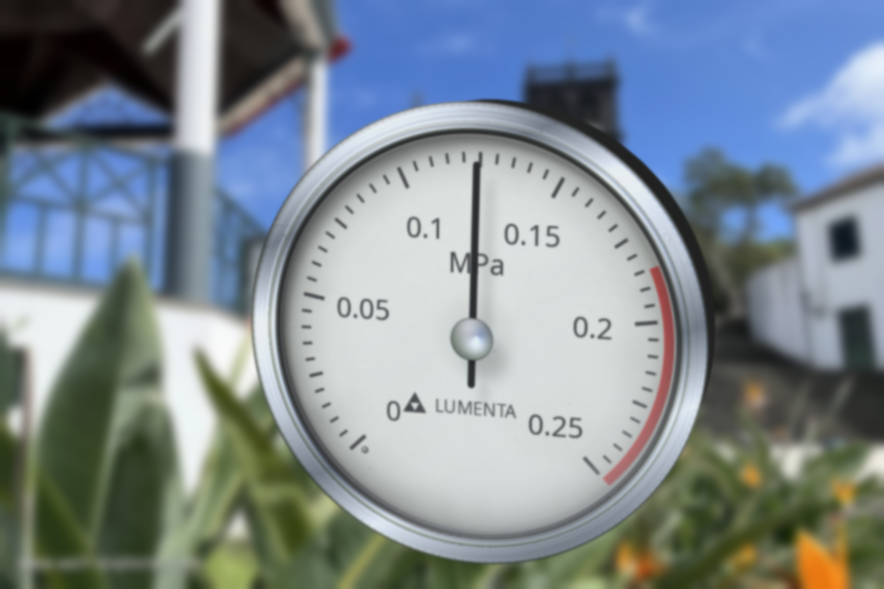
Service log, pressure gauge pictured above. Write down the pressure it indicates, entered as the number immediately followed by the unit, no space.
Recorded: 0.125MPa
